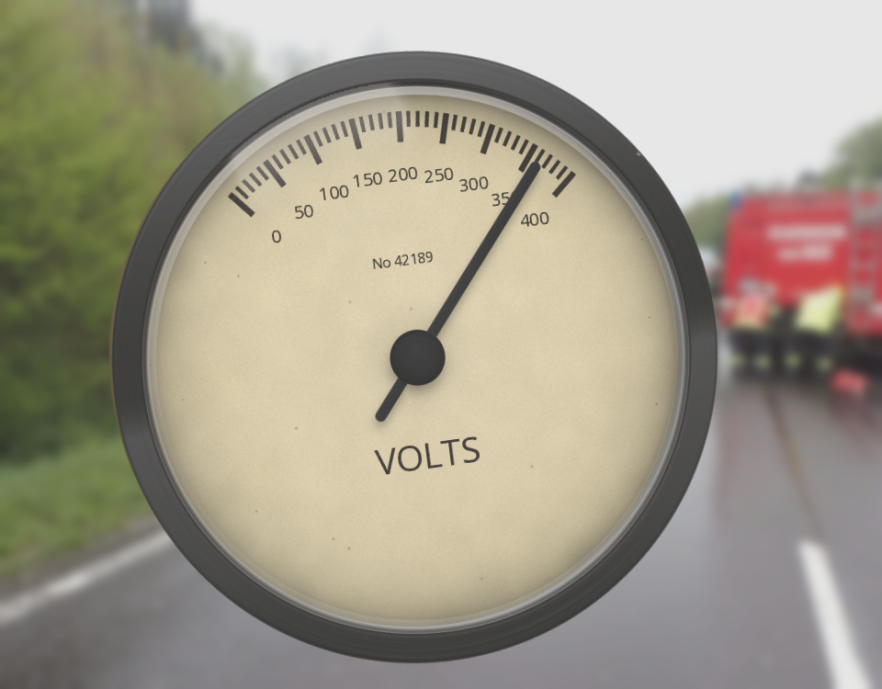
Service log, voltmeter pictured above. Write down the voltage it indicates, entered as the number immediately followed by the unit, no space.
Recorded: 360V
